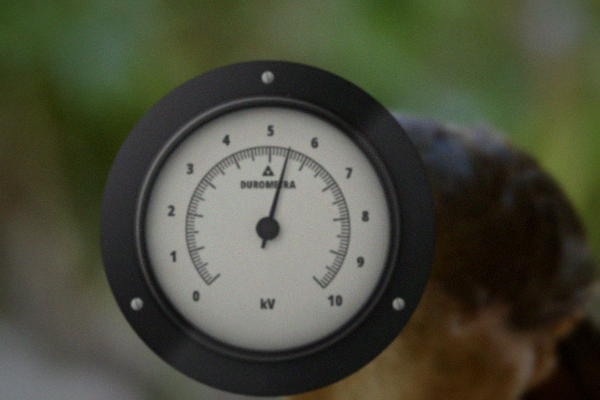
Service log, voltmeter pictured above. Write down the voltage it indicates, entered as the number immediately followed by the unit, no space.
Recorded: 5.5kV
